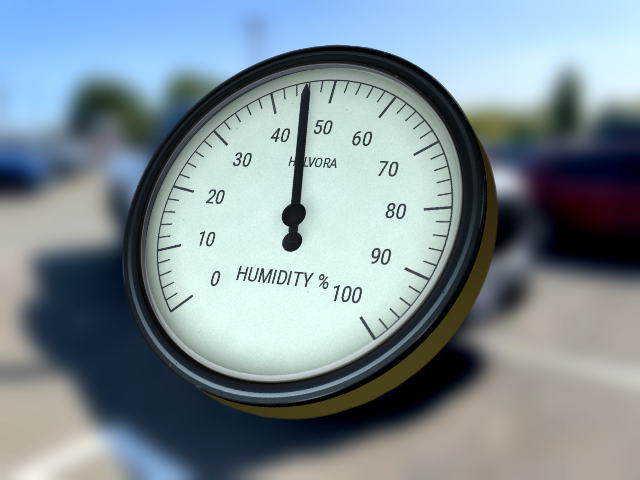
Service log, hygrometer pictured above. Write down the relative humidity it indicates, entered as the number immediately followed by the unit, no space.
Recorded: 46%
